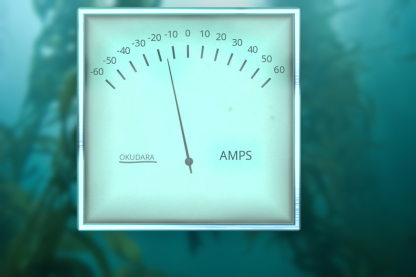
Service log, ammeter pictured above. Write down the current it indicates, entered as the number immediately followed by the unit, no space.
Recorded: -15A
